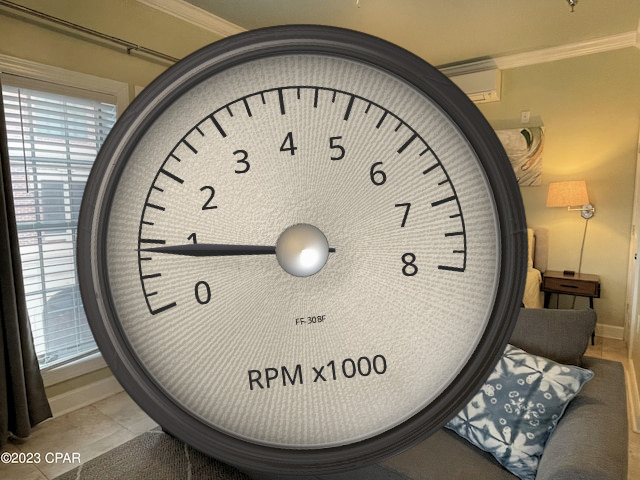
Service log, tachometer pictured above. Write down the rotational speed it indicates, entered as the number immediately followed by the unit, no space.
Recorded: 875rpm
